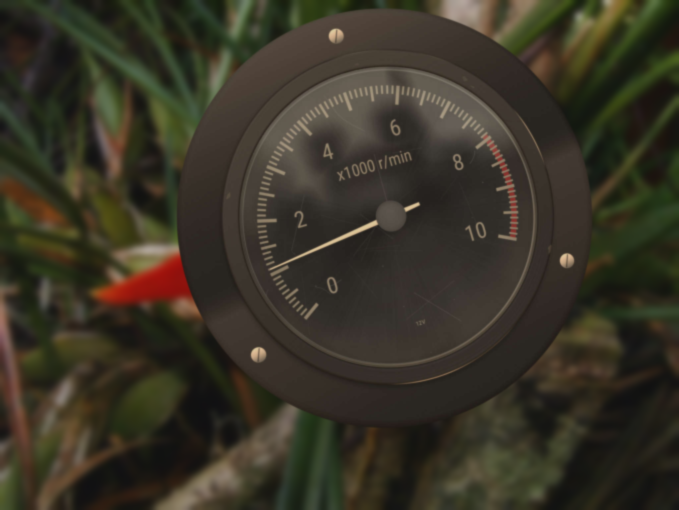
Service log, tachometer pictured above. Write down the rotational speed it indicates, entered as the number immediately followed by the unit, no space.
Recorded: 1100rpm
